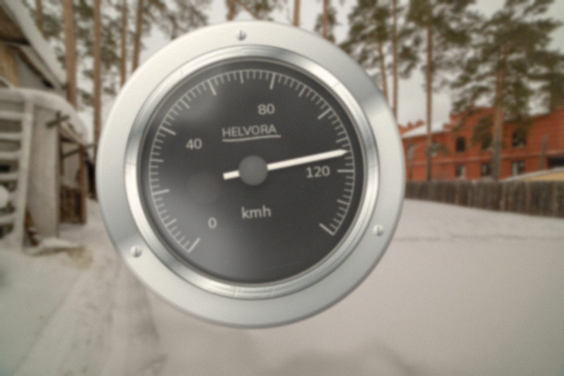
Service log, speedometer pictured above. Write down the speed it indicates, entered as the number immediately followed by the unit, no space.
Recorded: 114km/h
